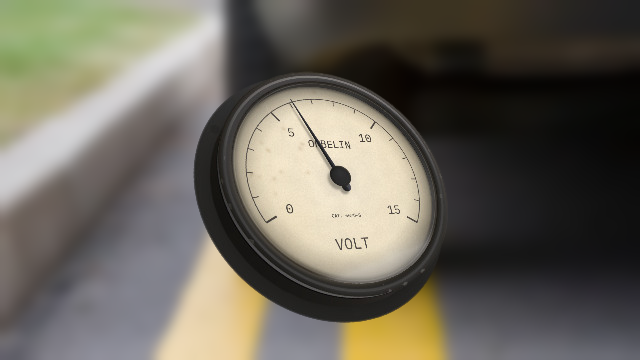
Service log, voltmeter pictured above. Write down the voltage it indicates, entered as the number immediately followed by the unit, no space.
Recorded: 6V
